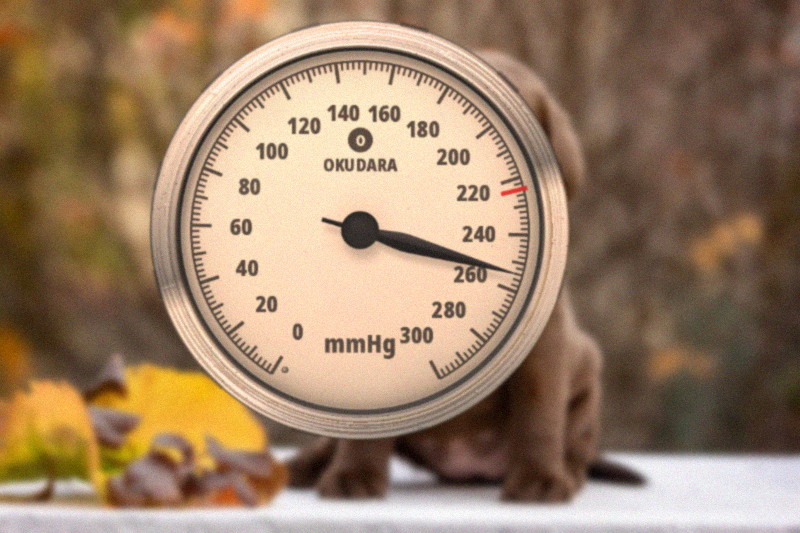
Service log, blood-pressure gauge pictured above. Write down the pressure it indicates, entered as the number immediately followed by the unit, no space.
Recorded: 254mmHg
